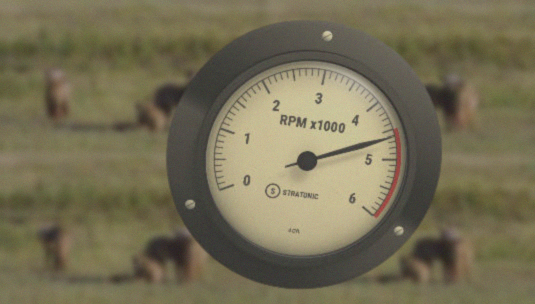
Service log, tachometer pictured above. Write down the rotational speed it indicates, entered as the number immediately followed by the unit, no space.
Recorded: 4600rpm
